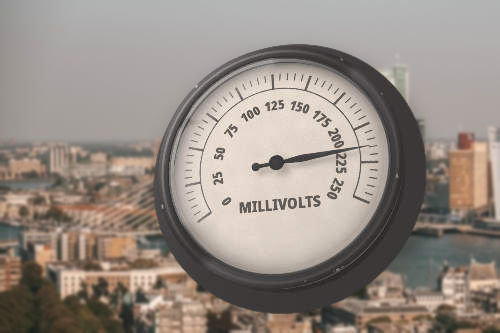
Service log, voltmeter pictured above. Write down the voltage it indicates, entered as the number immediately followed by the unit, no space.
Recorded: 215mV
